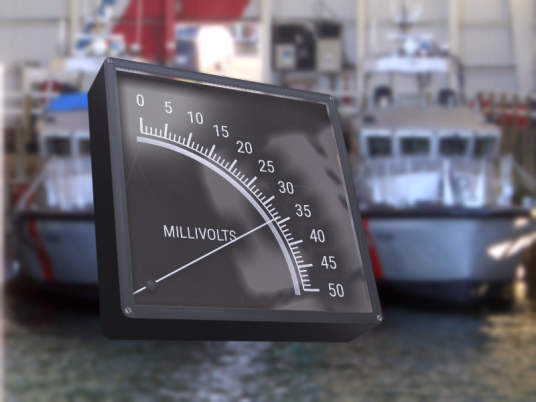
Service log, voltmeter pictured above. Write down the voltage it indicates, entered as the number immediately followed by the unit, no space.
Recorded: 34mV
